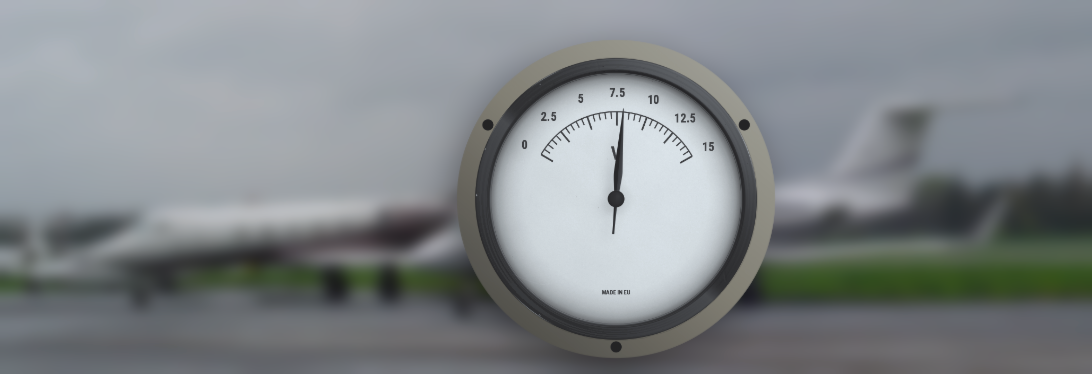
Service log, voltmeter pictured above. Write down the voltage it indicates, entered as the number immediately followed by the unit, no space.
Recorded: 8V
